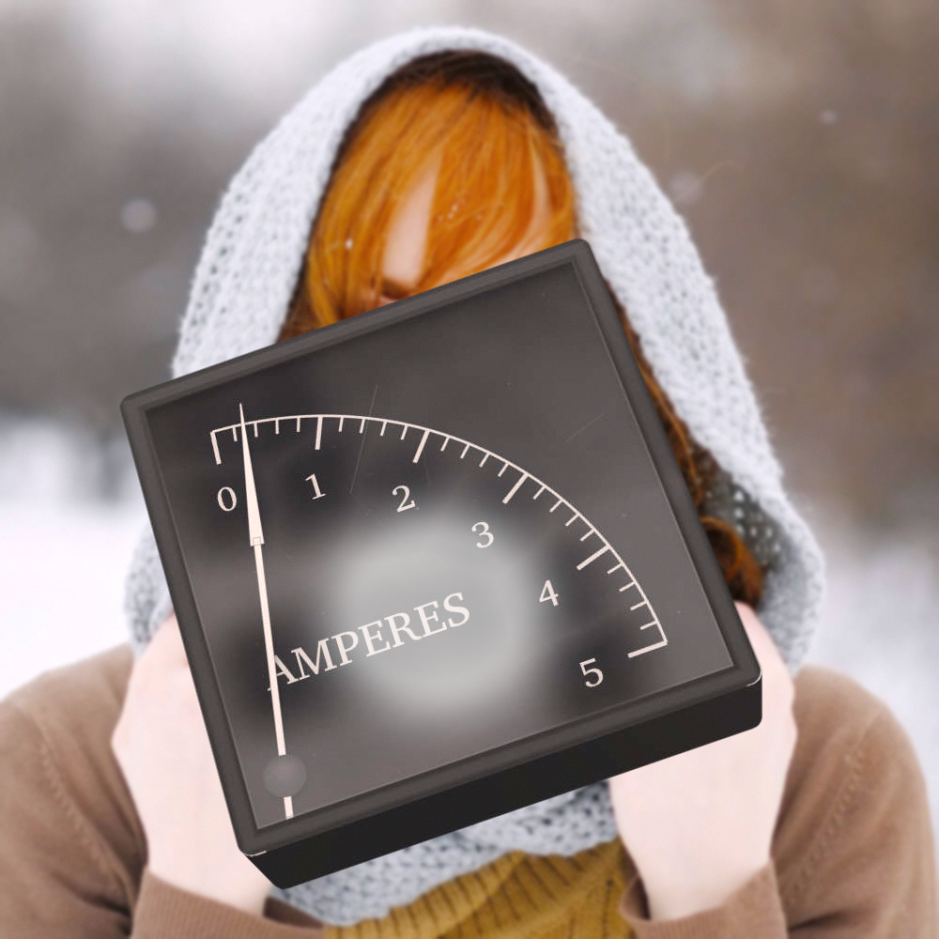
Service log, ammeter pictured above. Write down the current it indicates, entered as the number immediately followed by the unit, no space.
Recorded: 0.3A
